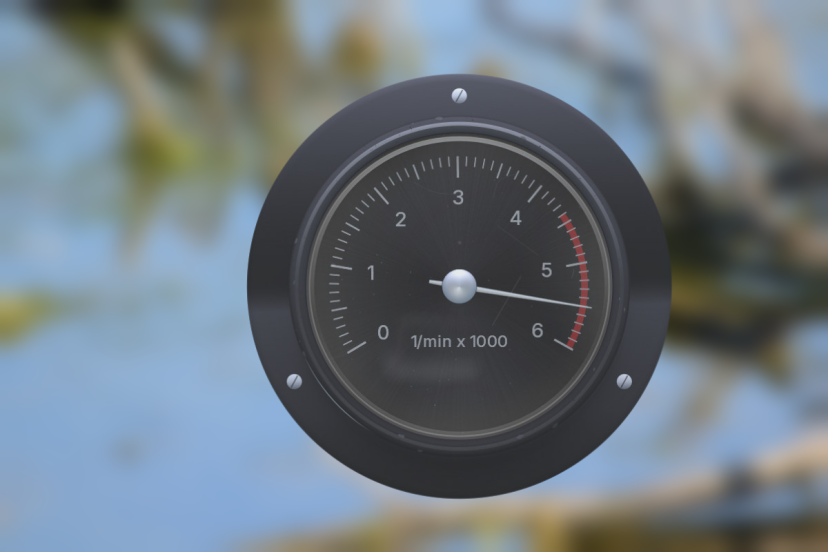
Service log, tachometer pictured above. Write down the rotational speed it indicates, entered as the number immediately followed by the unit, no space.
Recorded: 5500rpm
